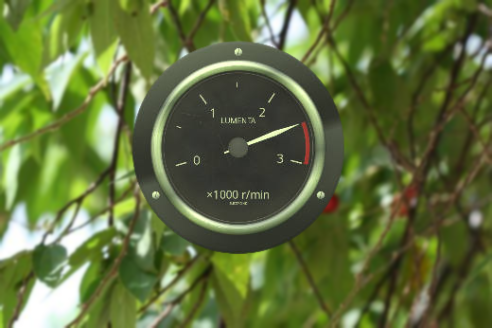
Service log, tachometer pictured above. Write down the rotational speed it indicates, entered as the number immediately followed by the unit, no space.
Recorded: 2500rpm
